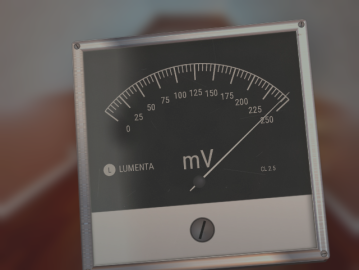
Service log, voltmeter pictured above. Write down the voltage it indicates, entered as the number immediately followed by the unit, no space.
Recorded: 245mV
